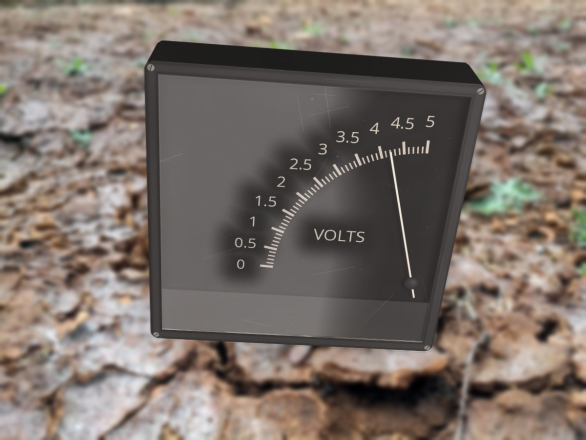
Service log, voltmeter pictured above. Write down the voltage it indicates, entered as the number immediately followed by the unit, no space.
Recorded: 4.2V
